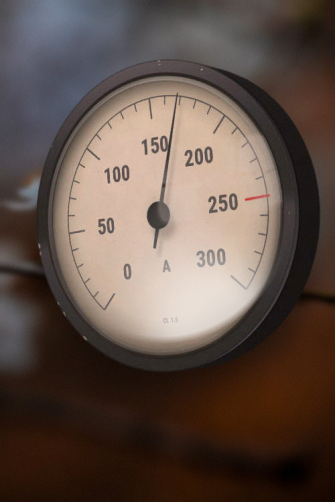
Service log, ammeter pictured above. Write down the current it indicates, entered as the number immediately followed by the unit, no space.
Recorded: 170A
